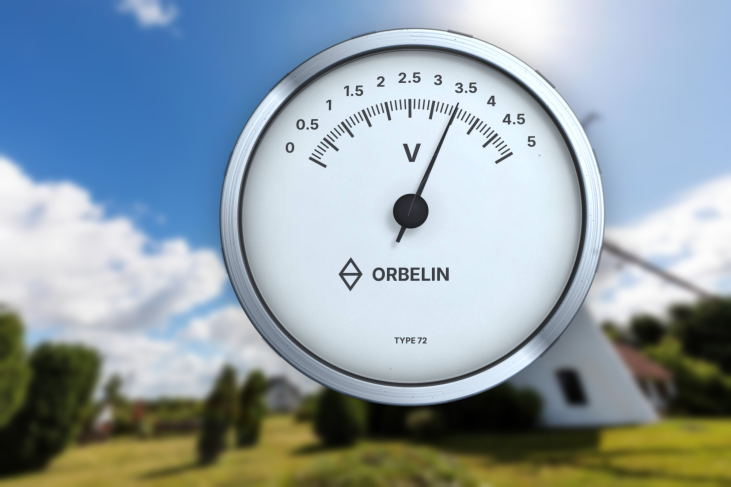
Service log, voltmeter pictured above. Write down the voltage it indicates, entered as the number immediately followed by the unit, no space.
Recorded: 3.5V
